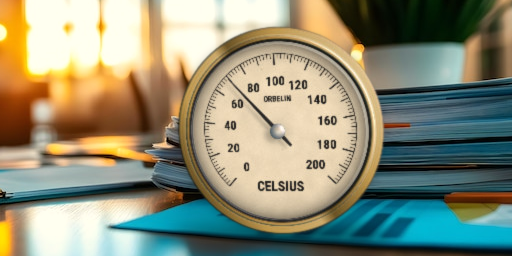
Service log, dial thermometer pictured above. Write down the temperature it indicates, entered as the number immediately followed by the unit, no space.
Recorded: 70°C
